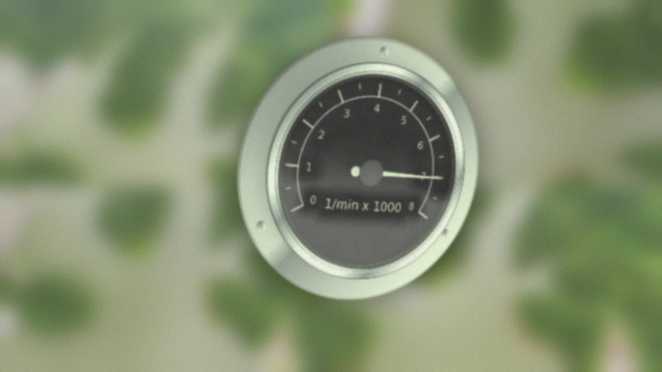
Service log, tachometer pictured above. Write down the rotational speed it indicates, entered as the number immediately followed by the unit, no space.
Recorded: 7000rpm
